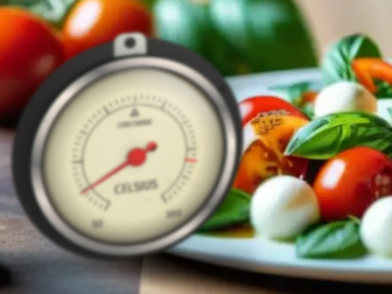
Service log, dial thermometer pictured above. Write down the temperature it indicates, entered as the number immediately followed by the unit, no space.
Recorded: 75°C
